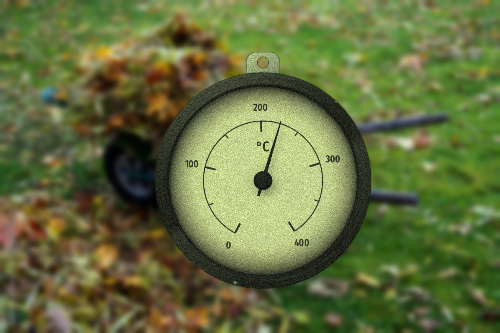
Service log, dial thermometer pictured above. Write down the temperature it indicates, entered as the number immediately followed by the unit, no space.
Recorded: 225°C
